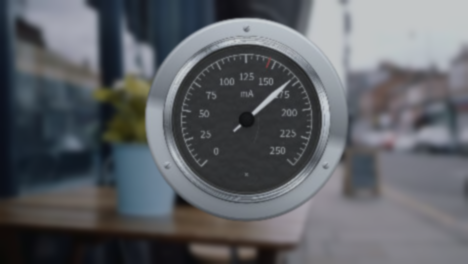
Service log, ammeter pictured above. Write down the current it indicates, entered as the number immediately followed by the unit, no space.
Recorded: 170mA
